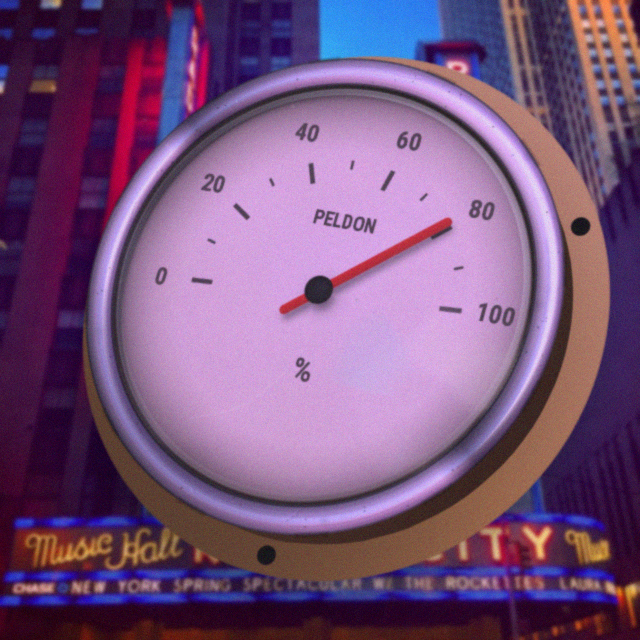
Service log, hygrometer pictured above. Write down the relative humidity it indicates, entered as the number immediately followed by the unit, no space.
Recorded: 80%
